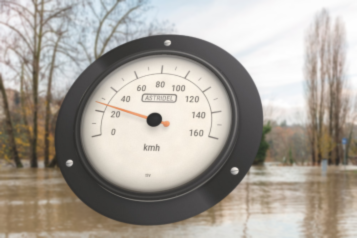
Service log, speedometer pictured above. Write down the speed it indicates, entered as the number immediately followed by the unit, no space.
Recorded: 25km/h
